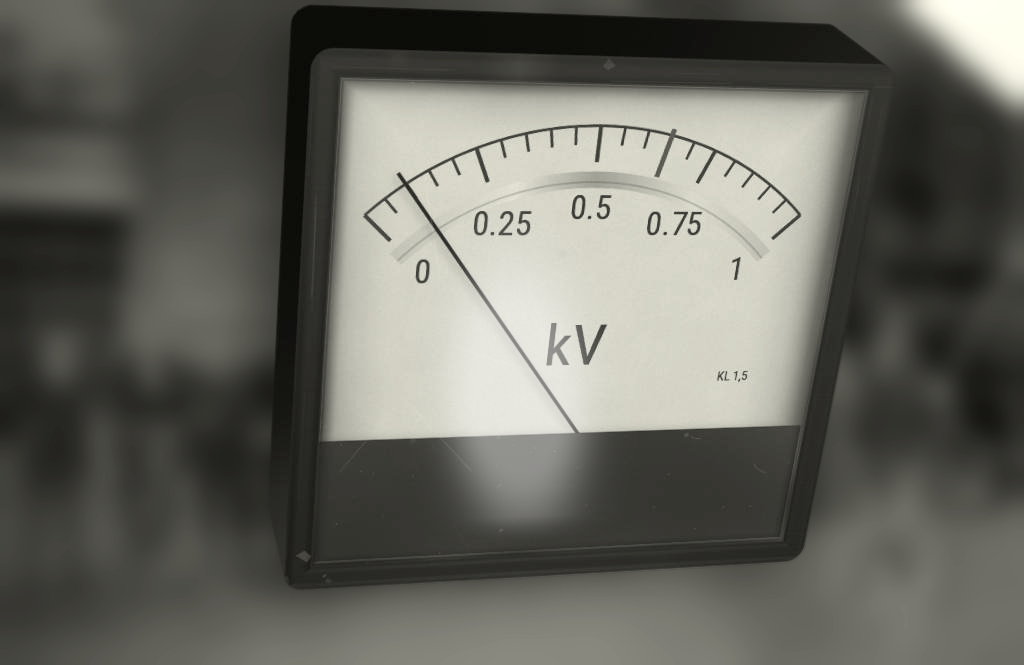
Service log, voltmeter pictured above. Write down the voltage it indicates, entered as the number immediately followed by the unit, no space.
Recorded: 0.1kV
